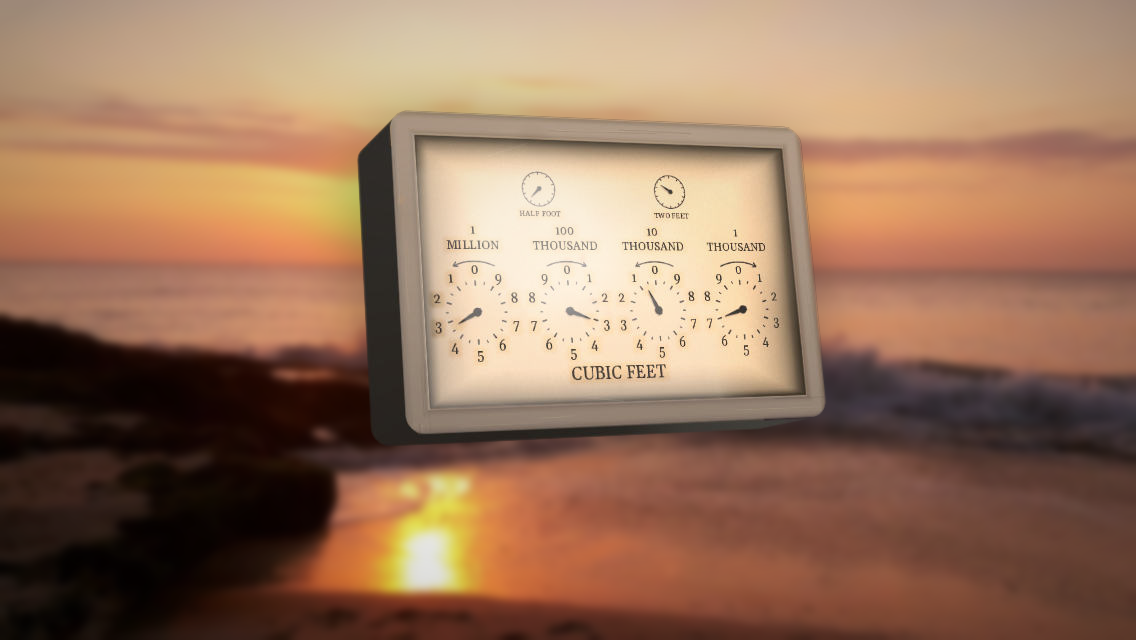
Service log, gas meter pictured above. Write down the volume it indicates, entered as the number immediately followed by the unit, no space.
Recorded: 330700ft³
